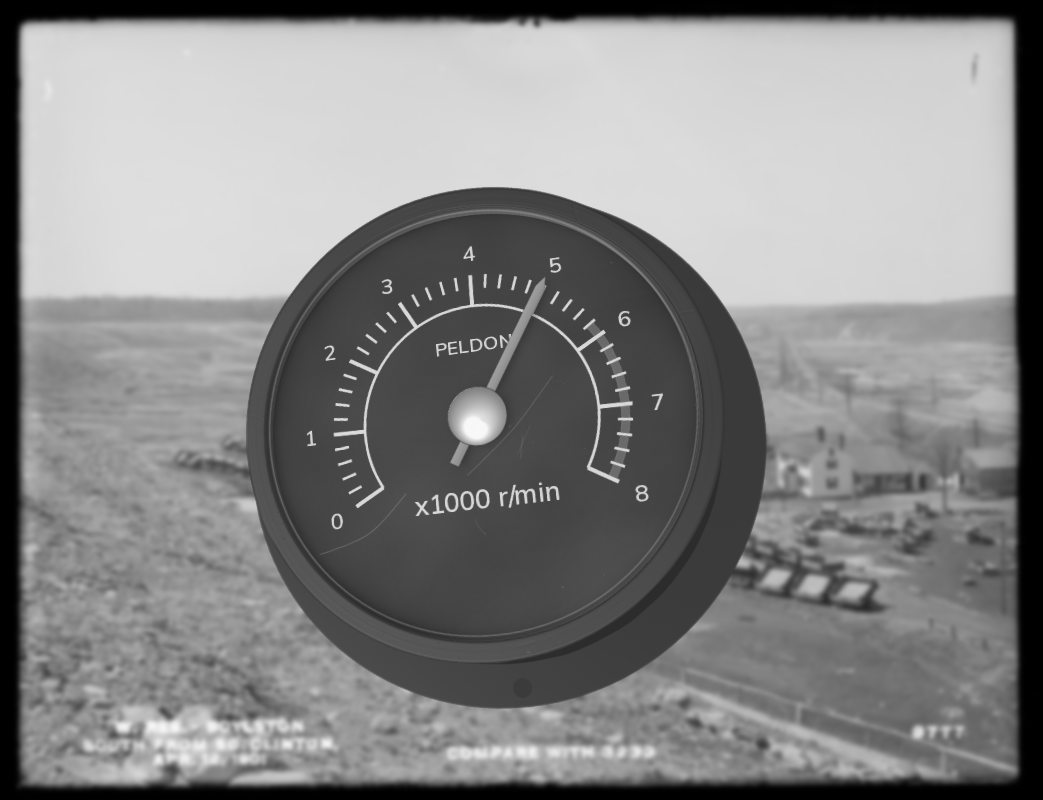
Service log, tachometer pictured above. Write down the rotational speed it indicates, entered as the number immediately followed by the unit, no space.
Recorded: 5000rpm
